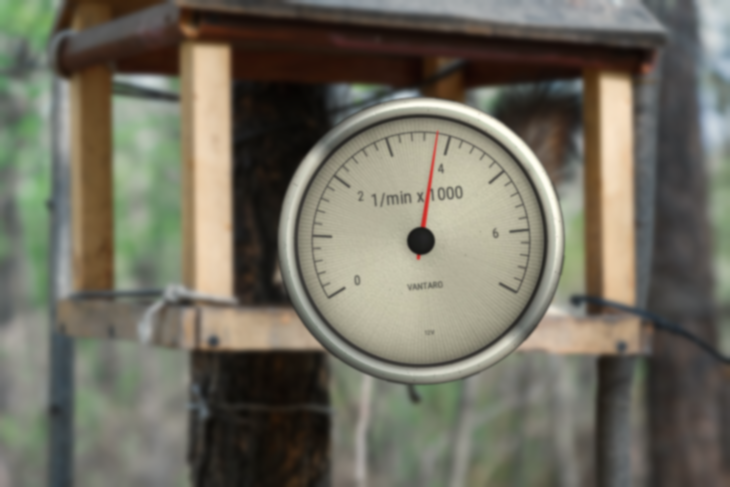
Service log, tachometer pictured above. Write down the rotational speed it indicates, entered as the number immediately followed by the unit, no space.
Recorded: 3800rpm
